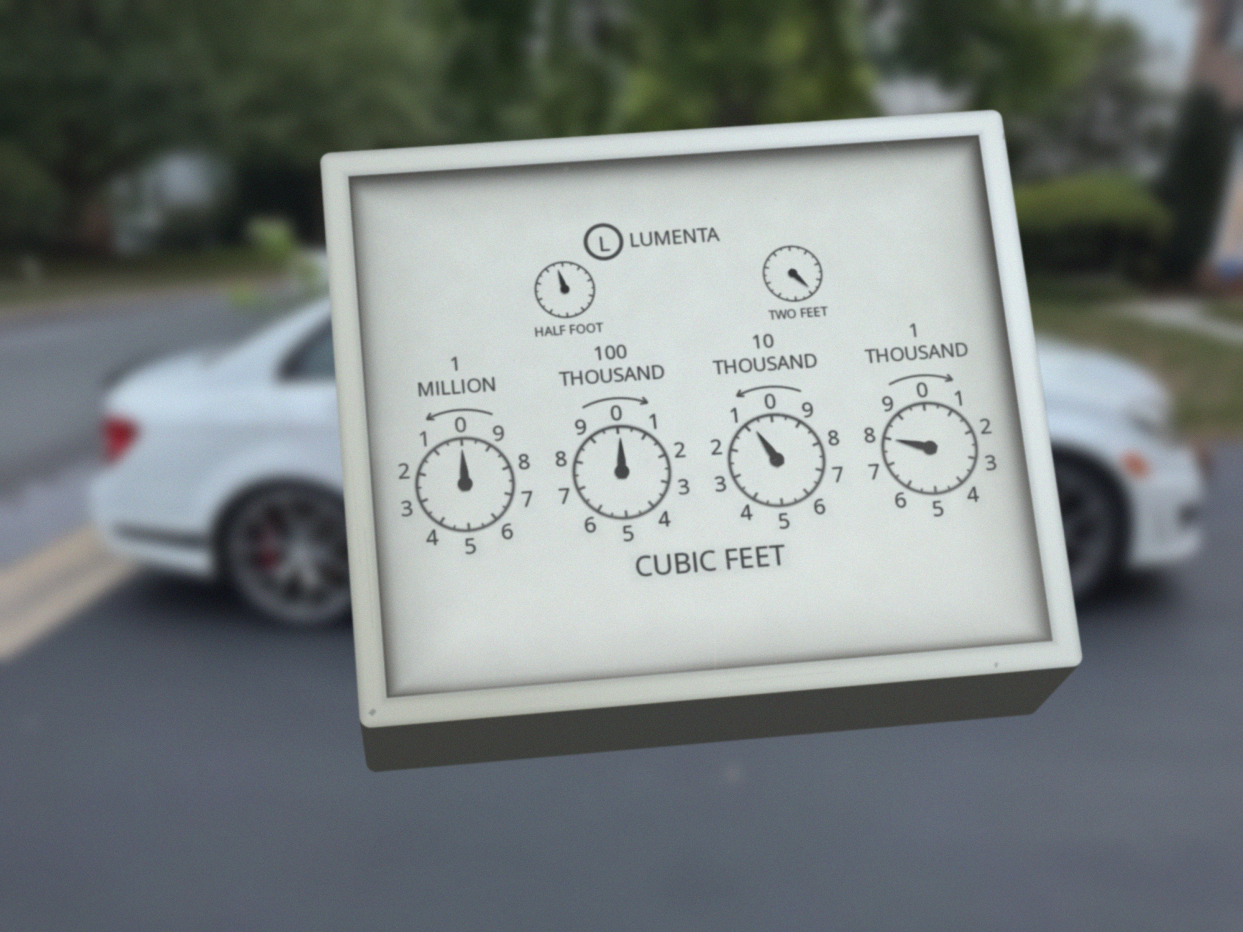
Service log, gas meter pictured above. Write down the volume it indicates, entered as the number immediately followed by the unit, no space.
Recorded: 800ft³
